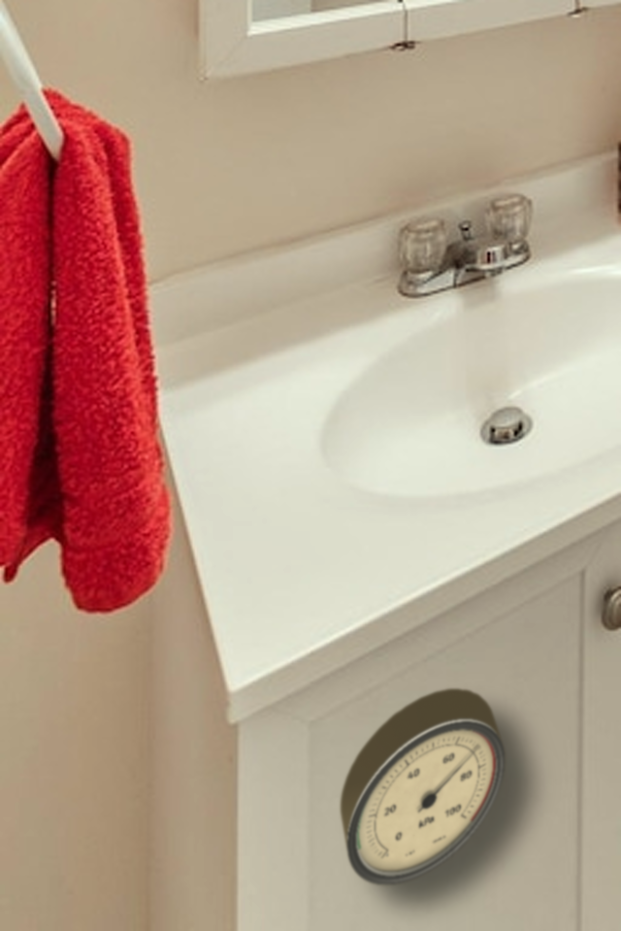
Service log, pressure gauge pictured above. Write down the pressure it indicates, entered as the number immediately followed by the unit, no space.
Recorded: 70kPa
